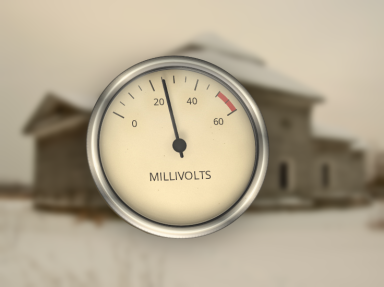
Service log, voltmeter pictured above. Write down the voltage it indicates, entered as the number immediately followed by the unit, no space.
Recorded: 25mV
